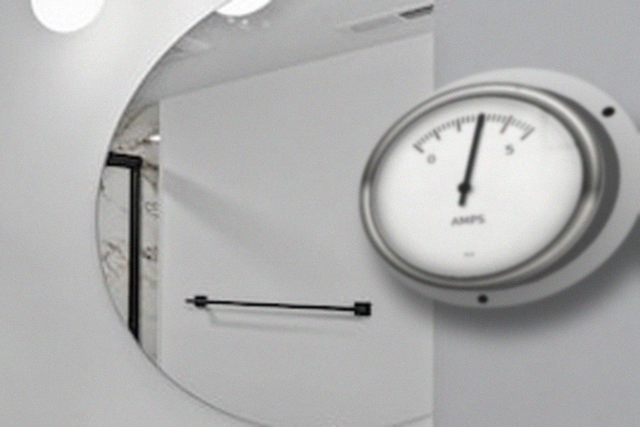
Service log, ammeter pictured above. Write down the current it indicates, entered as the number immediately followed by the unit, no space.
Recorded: 3A
